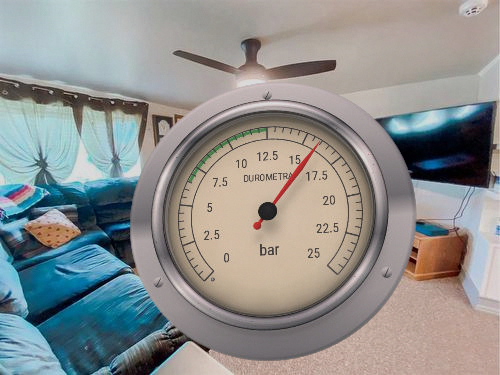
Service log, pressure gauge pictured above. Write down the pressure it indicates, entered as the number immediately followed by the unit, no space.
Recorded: 16bar
